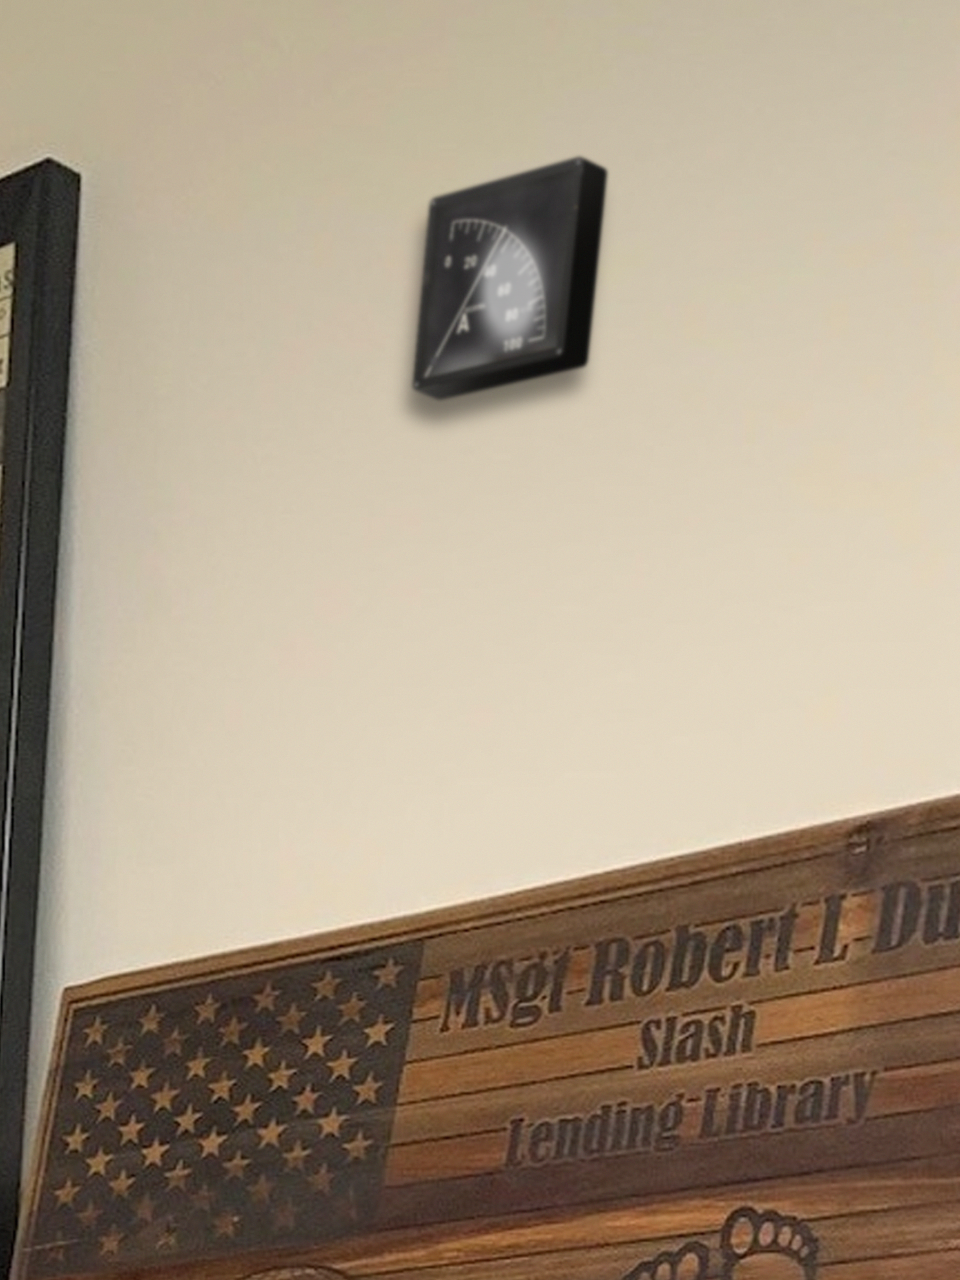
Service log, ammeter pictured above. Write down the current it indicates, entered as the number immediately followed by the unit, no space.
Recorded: 35A
